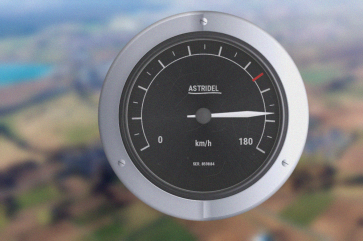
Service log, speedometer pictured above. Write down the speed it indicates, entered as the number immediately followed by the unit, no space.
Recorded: 155km/h
